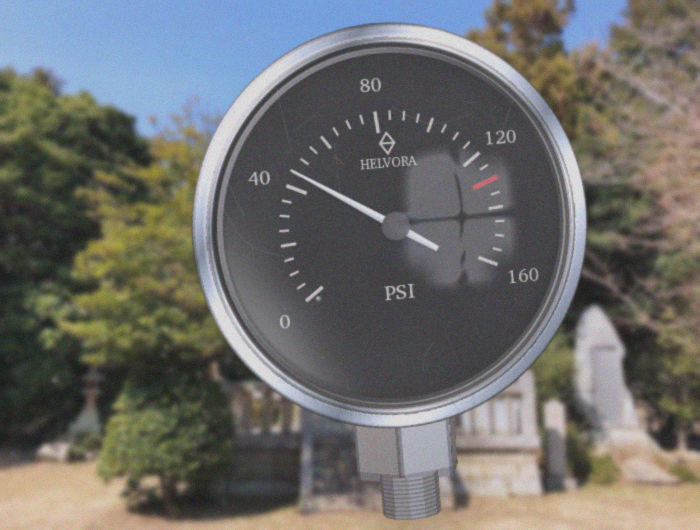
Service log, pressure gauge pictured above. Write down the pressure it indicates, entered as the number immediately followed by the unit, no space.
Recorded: 45psi
